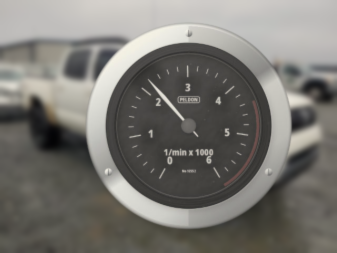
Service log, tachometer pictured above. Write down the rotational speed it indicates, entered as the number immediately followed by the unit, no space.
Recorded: 2200rpm
